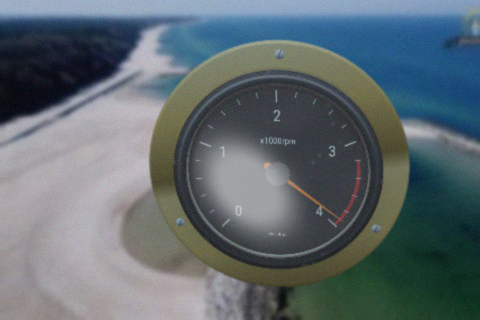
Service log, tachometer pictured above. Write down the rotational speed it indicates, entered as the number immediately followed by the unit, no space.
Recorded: 3900rpm
